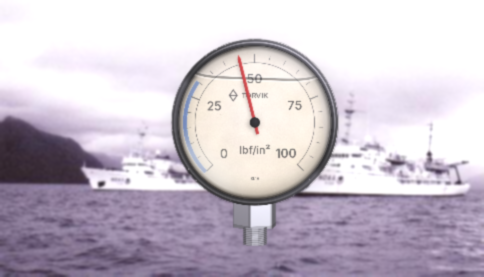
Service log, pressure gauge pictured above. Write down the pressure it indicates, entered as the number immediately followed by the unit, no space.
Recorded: 45psi
